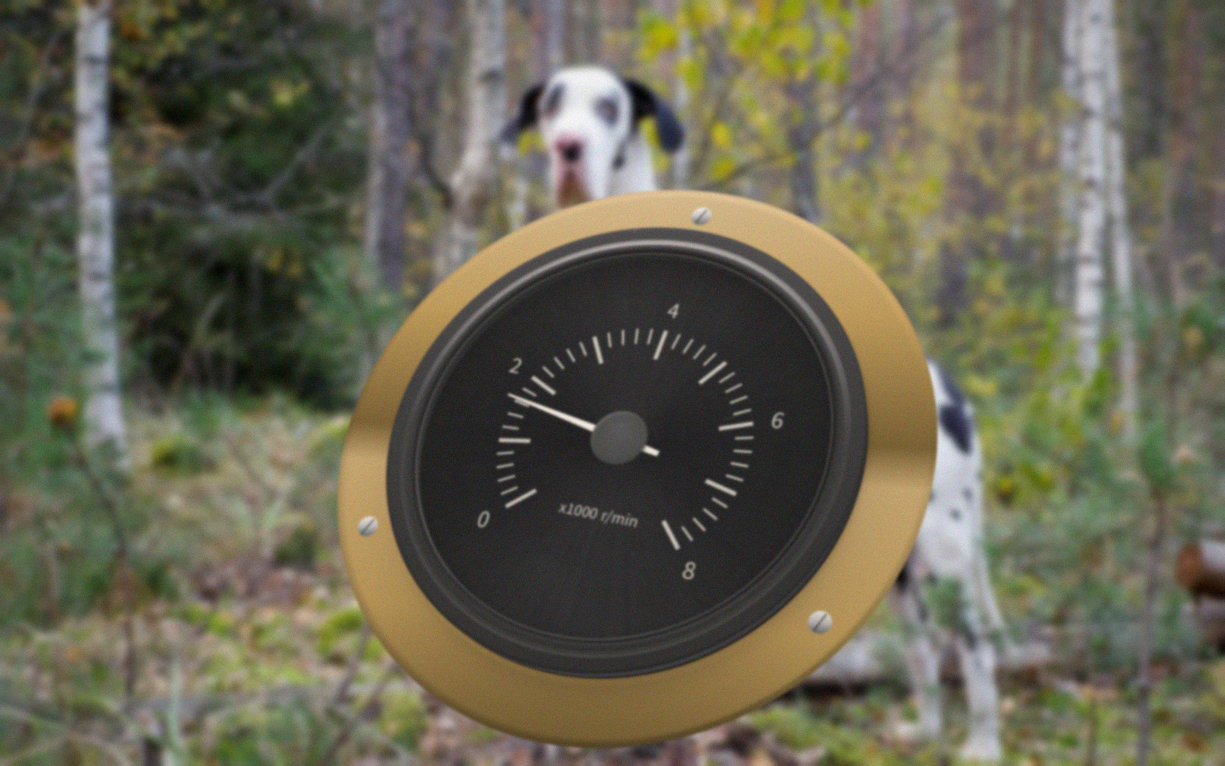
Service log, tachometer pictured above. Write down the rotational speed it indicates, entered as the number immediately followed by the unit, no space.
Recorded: 1600rpm
